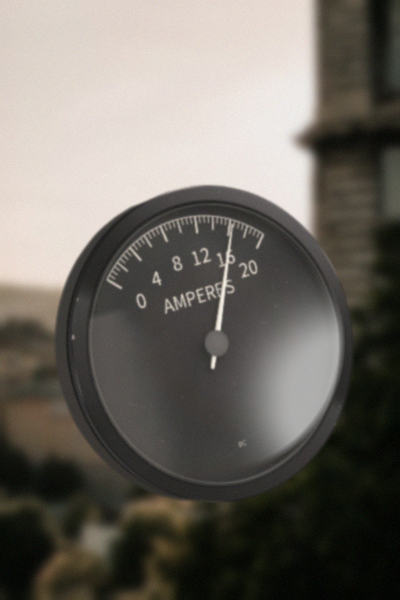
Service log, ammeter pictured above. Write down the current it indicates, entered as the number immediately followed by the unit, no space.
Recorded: 16A
